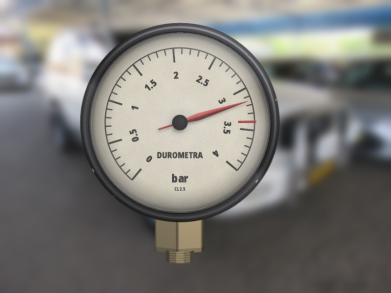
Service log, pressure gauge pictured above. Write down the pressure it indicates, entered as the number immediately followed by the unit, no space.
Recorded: 3.15bar
